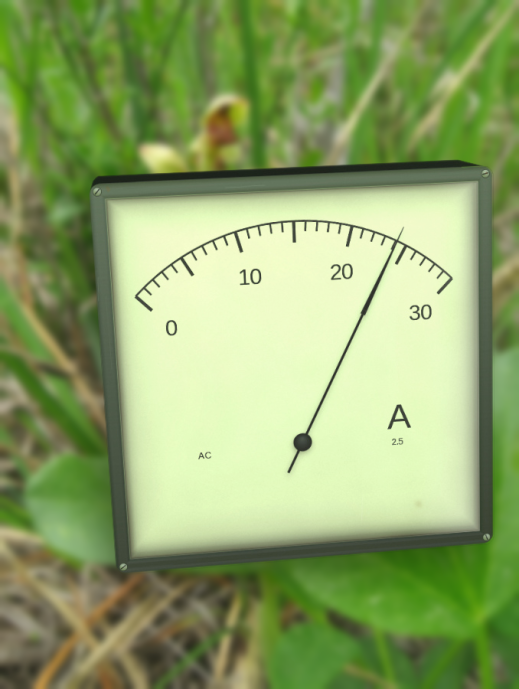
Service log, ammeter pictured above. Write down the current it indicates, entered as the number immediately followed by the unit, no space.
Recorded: 24A
